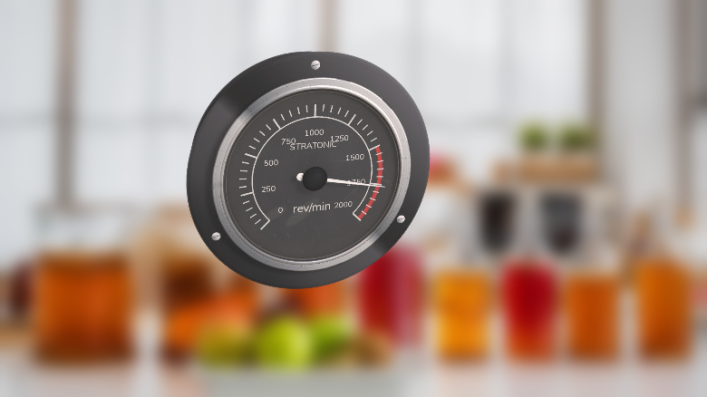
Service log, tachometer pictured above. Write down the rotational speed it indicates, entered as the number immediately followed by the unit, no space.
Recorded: 1750rpm
